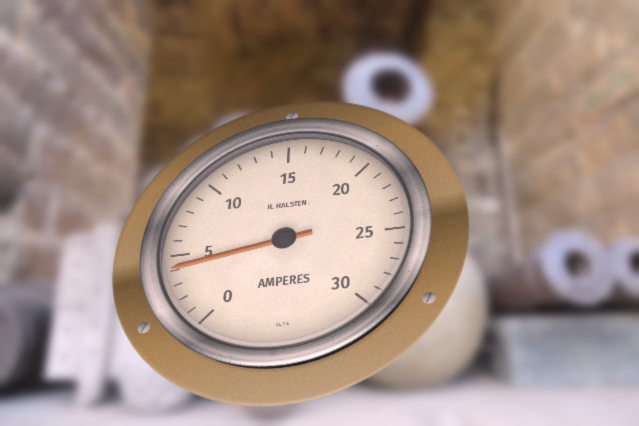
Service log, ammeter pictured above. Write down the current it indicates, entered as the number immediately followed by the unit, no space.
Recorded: 4A
